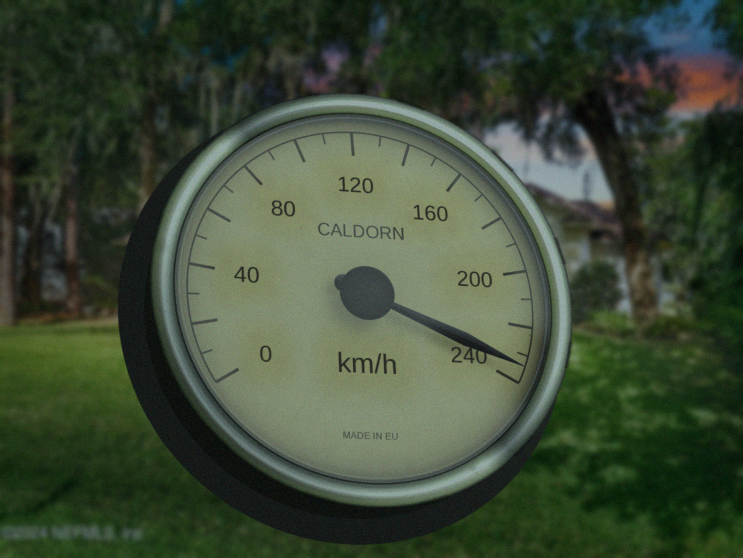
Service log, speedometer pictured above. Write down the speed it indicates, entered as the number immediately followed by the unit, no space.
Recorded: 235km/h
